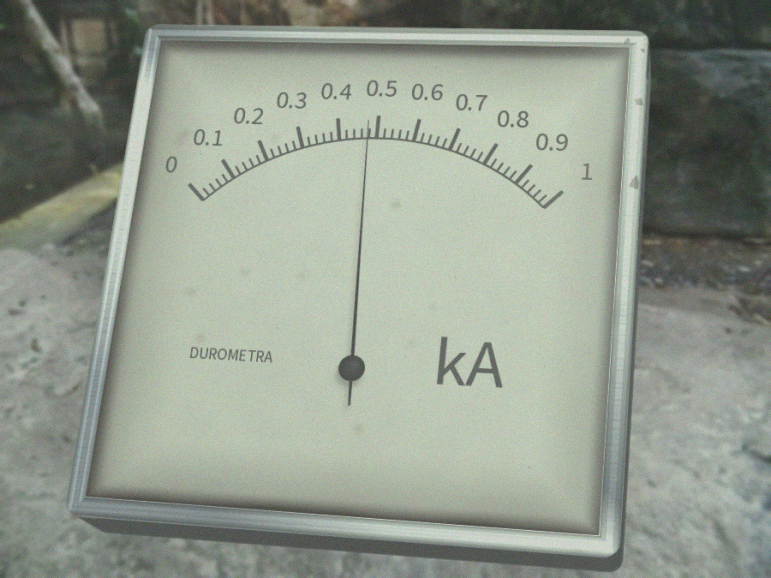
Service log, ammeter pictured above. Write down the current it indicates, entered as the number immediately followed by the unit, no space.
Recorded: 0.48kA
